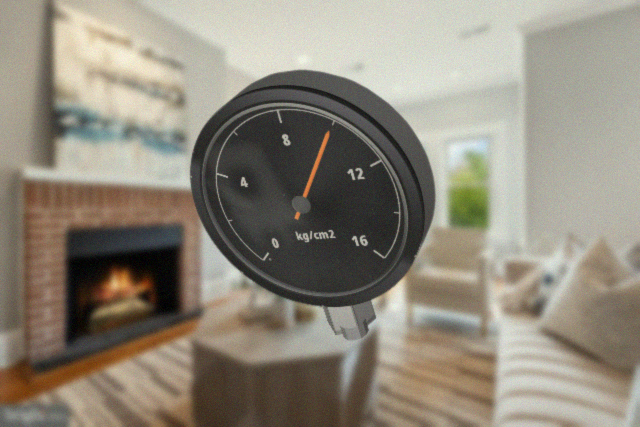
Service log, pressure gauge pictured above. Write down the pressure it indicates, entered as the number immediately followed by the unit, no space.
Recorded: 10kg/cm²
